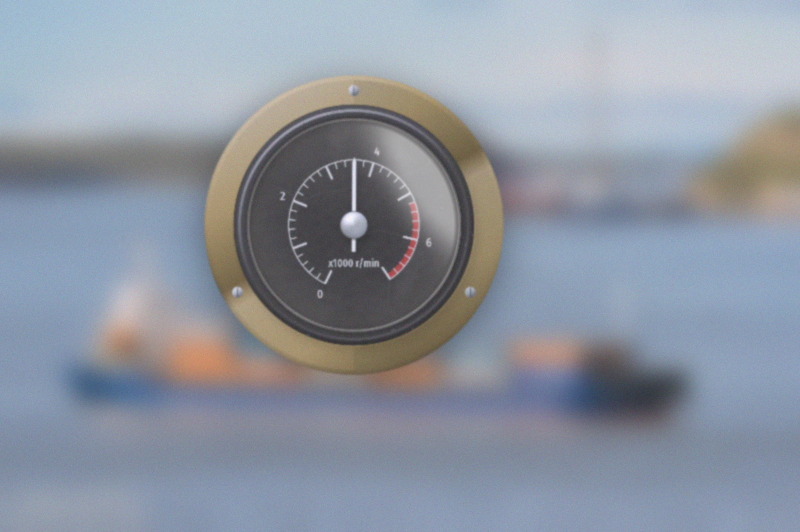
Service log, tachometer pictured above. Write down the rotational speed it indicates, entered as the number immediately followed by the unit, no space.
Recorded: 3600rpm
